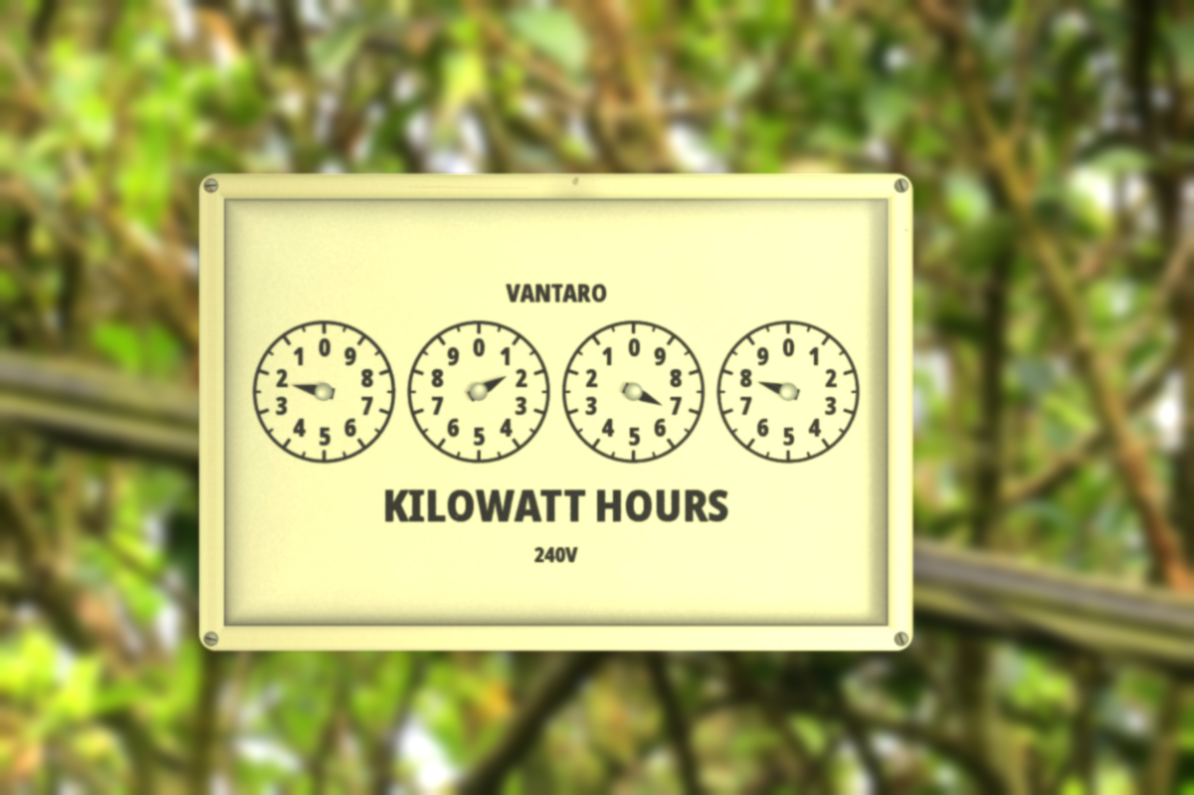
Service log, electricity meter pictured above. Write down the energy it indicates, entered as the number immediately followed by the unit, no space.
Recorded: 2168kWh
